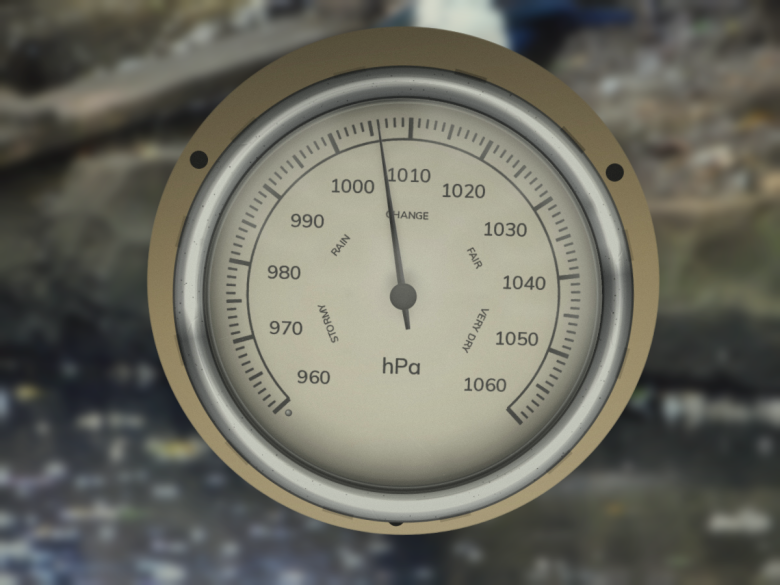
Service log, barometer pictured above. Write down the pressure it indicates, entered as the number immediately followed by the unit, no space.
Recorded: 1006hPa
